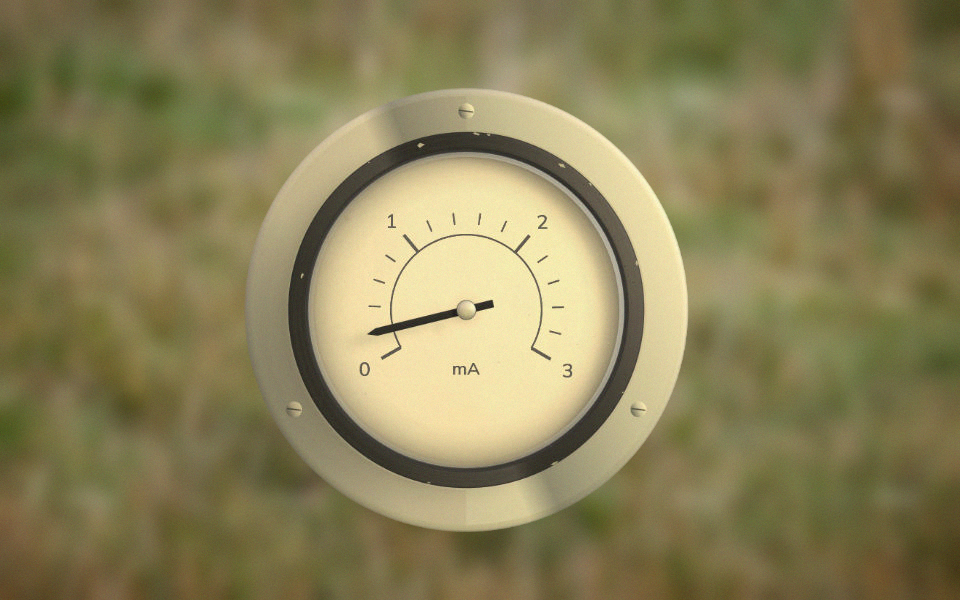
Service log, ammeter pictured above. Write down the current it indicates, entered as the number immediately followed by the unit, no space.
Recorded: 0.2mA
